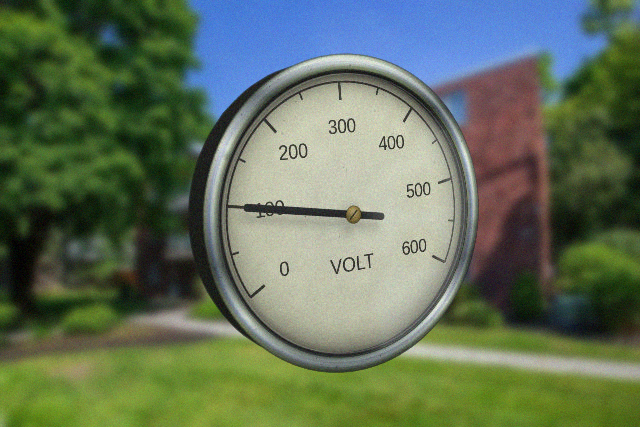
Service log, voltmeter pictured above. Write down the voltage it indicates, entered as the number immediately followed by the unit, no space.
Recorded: 100V
